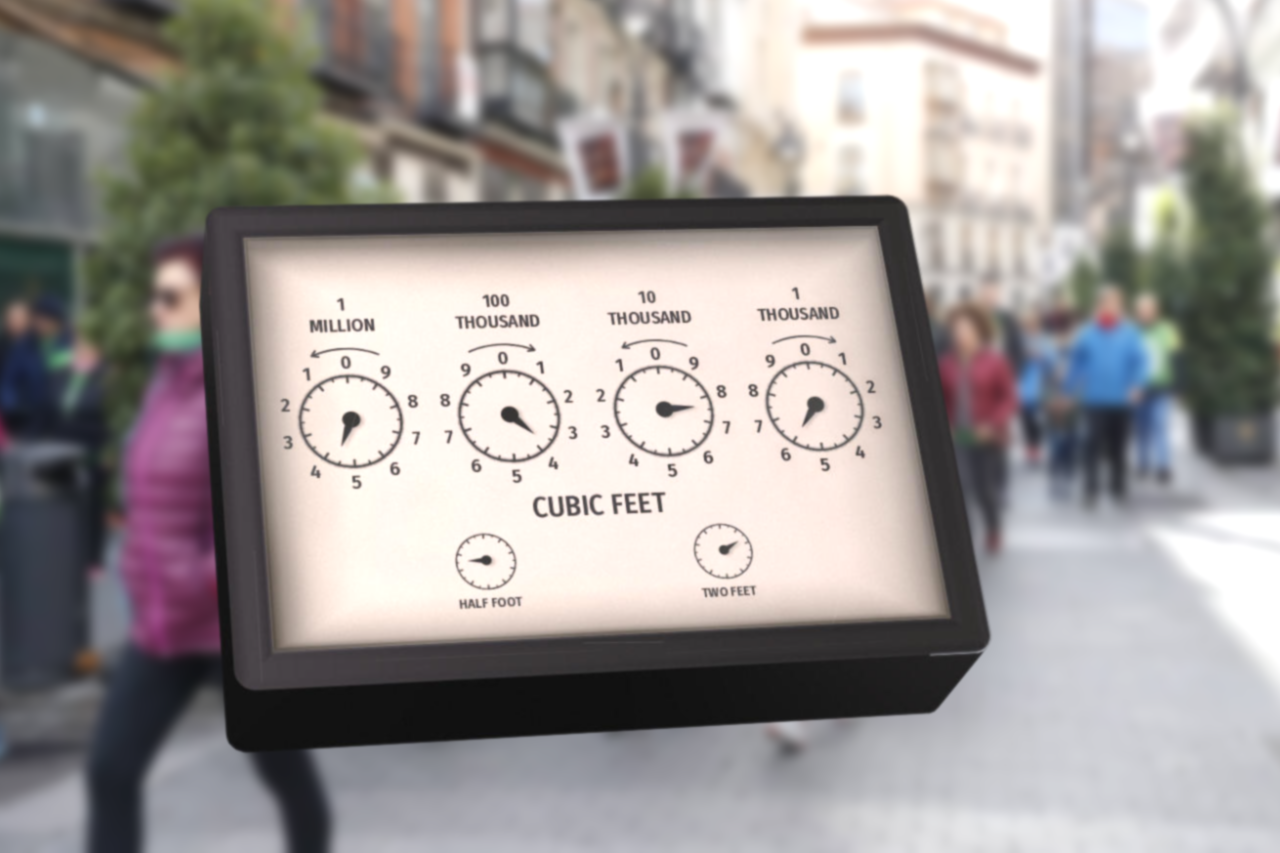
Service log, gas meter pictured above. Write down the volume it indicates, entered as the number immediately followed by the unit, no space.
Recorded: 437600ft³
